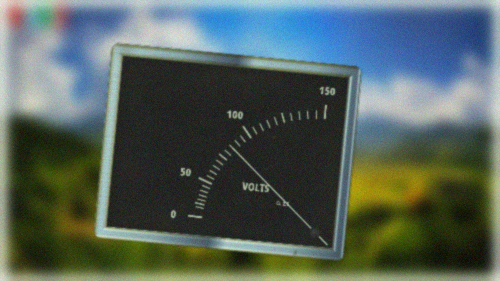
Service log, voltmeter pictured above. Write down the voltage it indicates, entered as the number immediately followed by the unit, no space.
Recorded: 85V
